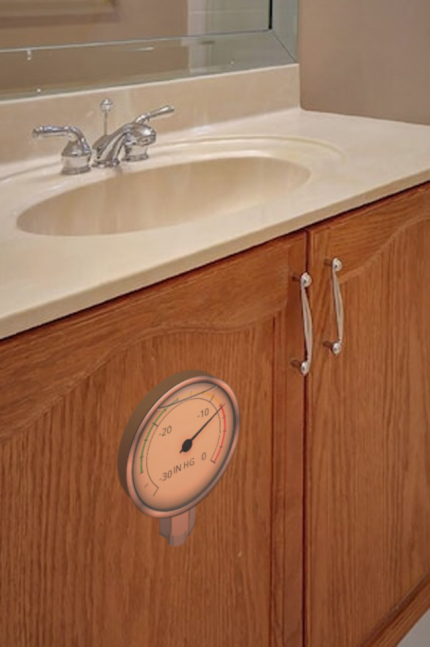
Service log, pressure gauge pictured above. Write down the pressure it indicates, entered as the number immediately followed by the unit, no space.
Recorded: -8inHg
